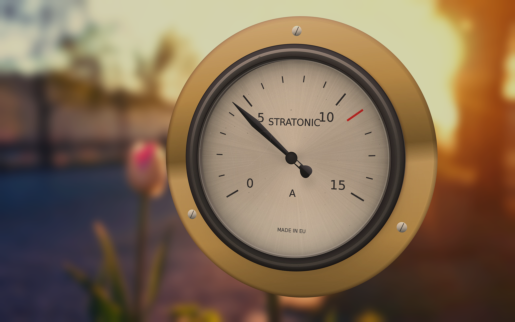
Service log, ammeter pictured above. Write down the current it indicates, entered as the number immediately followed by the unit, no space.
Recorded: 4.5A
